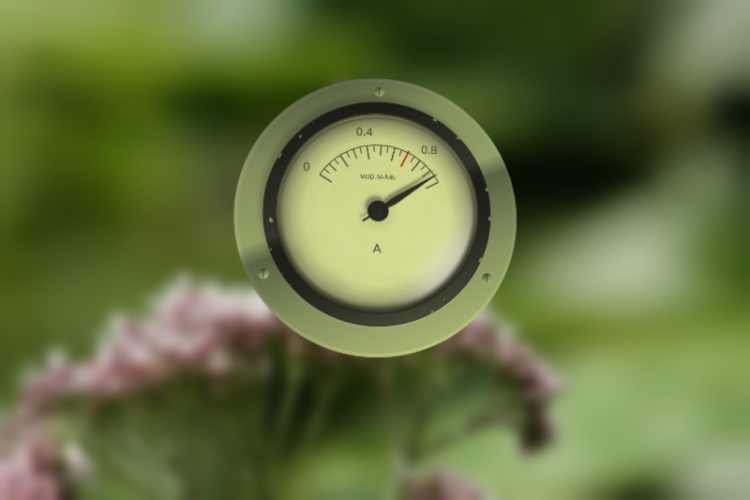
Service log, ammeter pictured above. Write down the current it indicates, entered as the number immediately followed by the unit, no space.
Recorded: 0.95A
